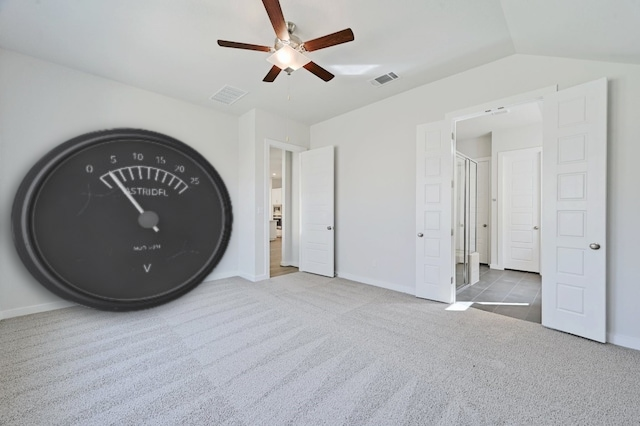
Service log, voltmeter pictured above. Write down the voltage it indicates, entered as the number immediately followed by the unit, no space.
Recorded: 2.5V
